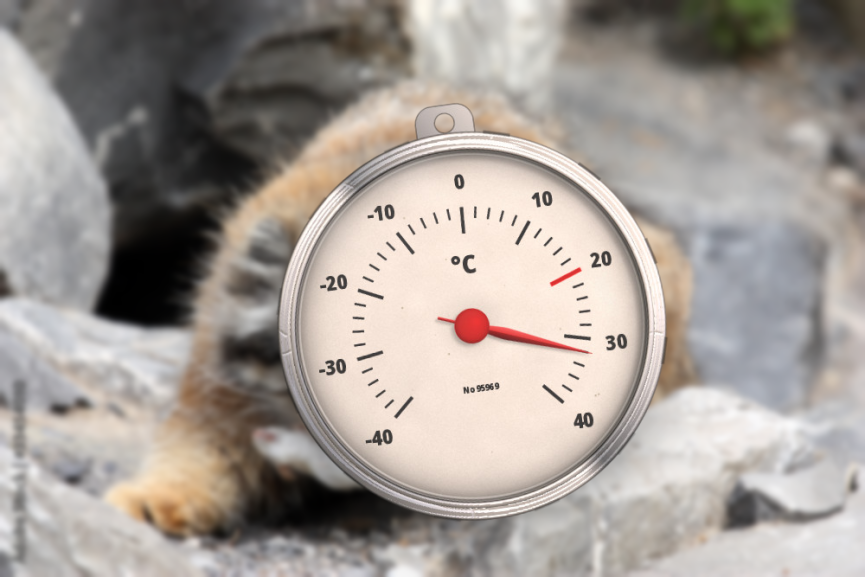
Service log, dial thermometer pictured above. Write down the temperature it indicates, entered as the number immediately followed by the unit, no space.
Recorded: 32°C
